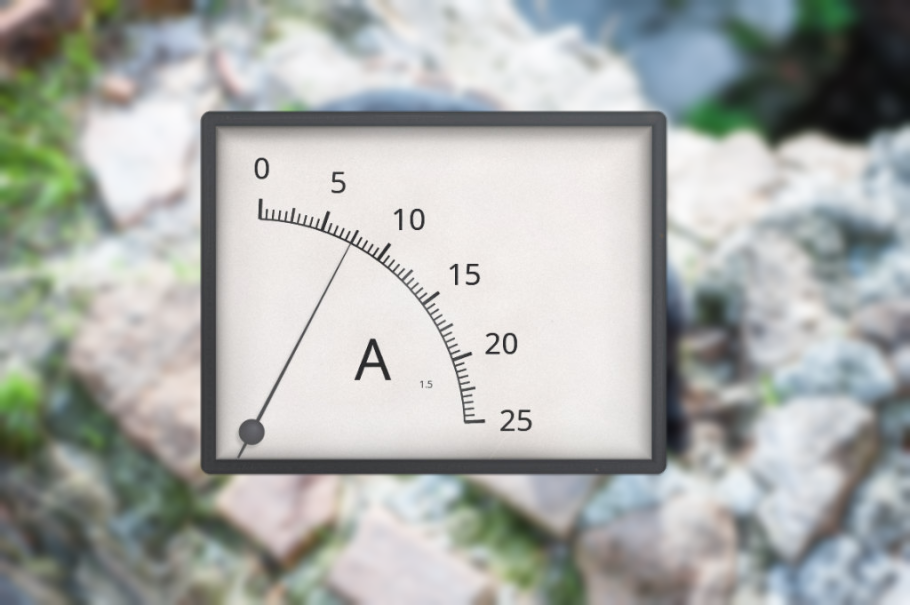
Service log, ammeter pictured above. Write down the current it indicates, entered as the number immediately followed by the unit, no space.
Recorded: 7.5A
